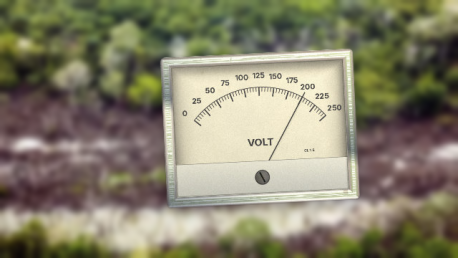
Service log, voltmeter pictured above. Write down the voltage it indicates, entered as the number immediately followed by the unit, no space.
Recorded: 200V
